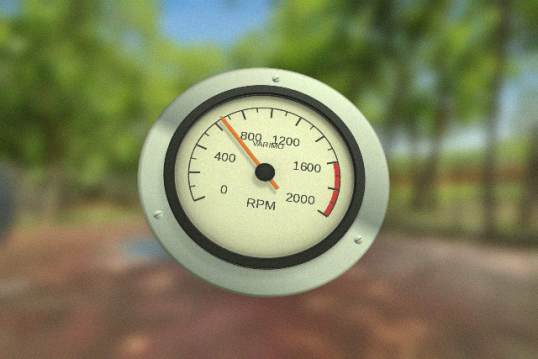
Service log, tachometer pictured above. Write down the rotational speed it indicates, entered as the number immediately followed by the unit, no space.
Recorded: 650rpm
